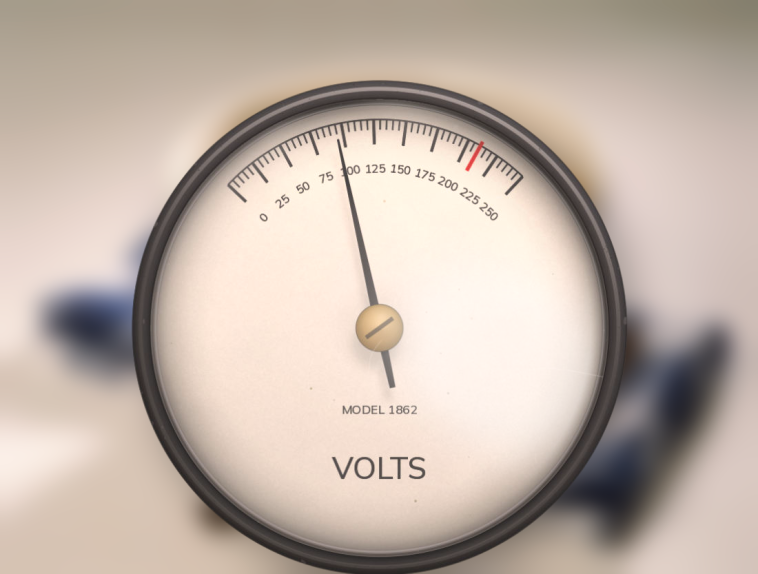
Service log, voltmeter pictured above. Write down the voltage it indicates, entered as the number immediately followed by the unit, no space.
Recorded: 95V
